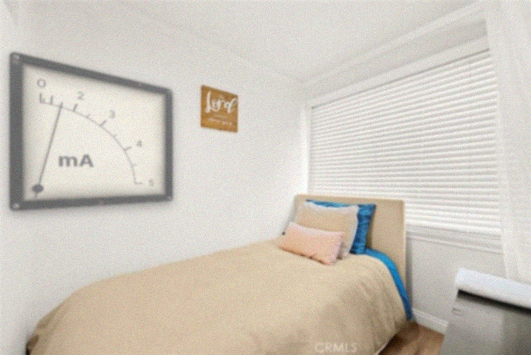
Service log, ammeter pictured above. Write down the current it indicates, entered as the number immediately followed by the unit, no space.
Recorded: 1.5mA
